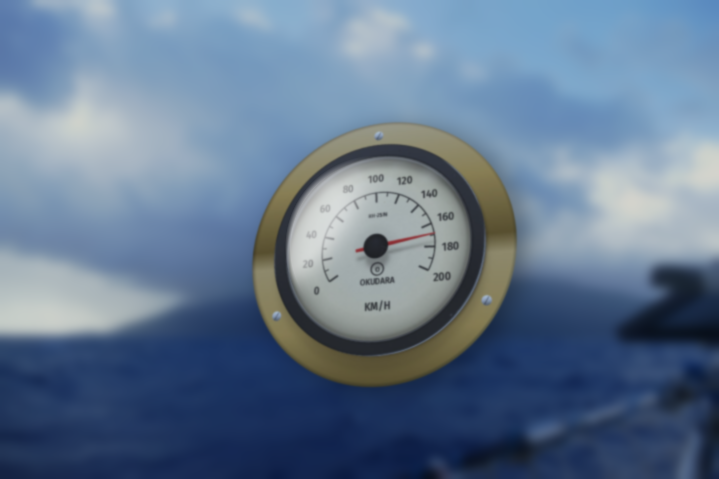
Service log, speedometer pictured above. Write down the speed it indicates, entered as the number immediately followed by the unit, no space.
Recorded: 170km/h
